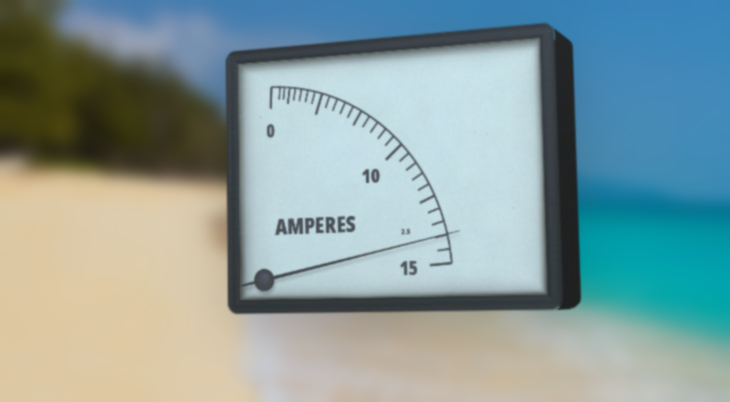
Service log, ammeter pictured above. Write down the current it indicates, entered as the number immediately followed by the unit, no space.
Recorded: 14A
